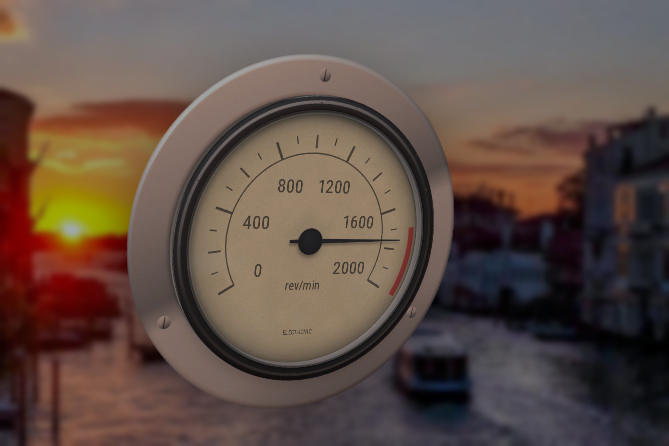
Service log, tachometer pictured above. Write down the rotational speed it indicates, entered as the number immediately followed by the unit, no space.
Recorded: 1750rpm
